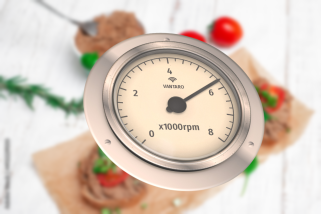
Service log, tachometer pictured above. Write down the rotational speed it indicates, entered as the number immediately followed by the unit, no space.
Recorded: 5750rpm
